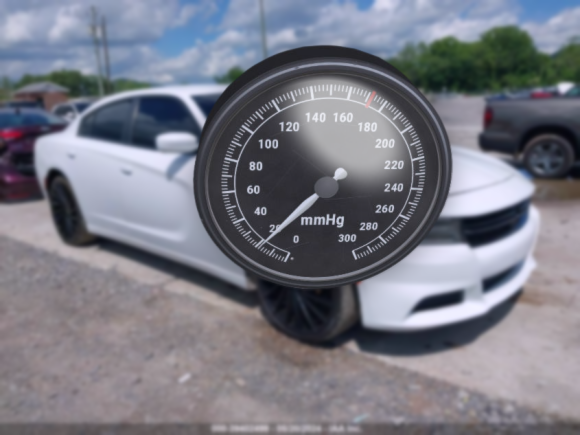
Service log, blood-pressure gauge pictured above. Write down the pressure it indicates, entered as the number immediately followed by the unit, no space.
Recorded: 20mmHg
